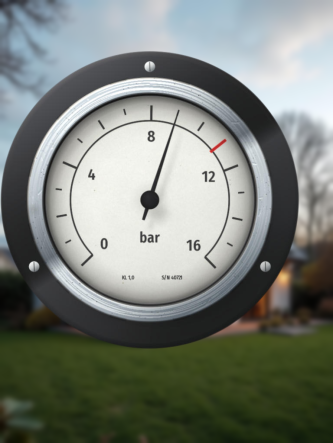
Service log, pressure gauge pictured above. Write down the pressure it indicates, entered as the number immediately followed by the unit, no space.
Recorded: 9bar
